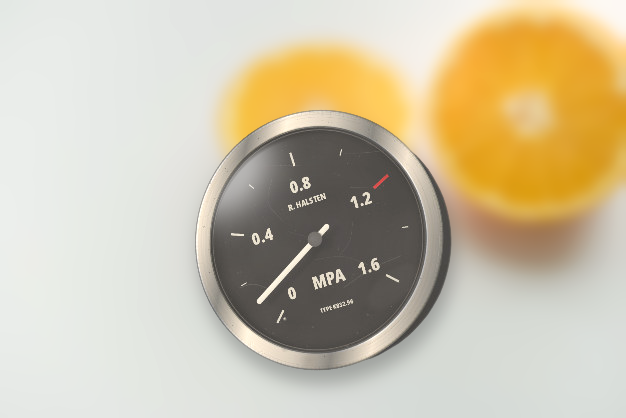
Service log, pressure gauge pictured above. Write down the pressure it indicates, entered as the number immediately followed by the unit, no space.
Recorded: 0.1MPa
